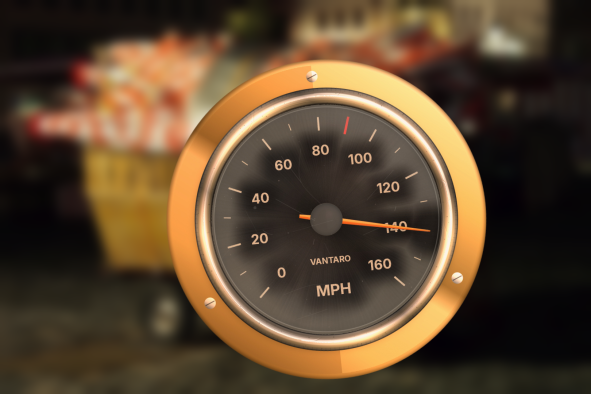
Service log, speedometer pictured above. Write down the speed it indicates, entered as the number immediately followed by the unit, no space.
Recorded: 140mph
